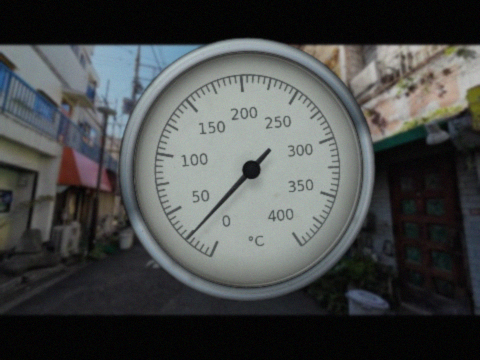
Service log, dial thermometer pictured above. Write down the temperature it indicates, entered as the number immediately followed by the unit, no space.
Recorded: 25°C
